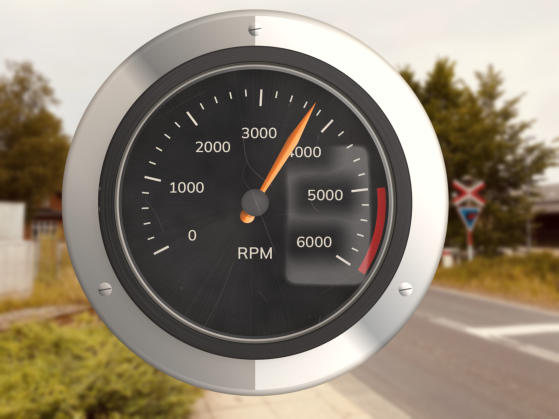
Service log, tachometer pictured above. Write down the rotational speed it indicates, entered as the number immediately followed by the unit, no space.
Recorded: 3700rpm
